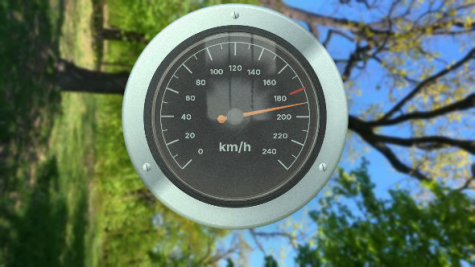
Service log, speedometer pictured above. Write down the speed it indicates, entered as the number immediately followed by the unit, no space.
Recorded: 190km/h
